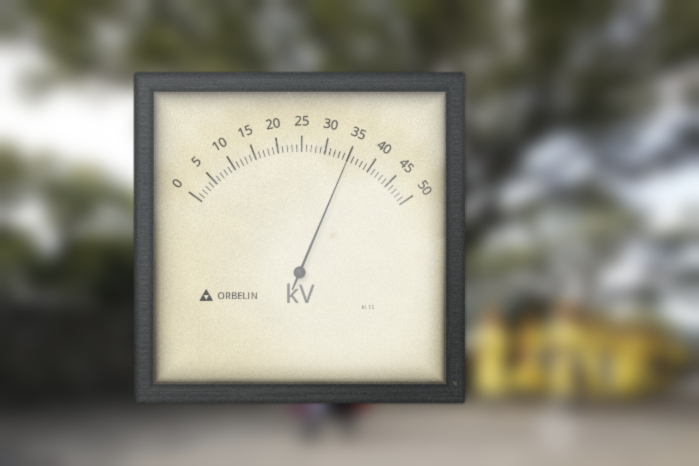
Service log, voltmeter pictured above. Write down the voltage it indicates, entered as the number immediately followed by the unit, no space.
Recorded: 35kV
